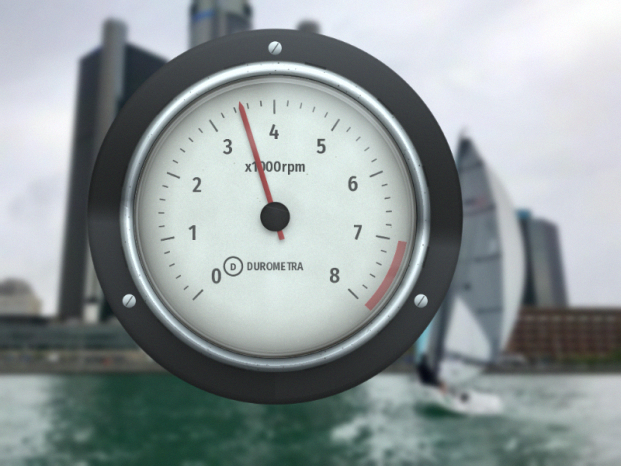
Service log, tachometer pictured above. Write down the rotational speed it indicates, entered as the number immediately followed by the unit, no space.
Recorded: 3500rpm
